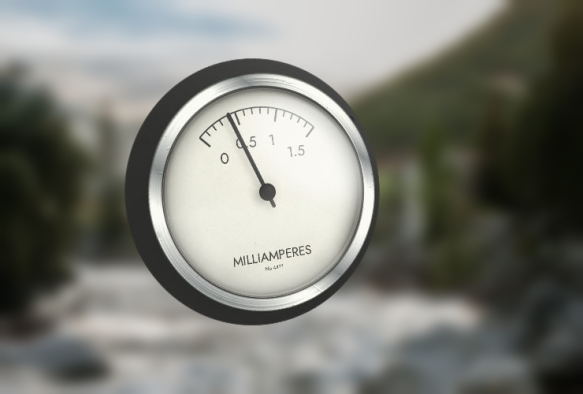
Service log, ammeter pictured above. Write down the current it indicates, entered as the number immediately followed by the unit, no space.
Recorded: 0.4mA
